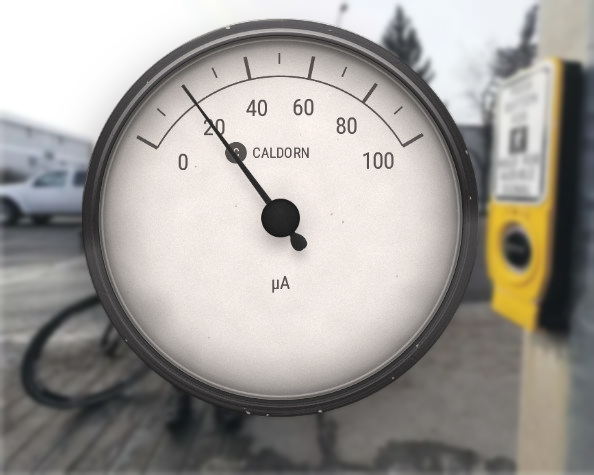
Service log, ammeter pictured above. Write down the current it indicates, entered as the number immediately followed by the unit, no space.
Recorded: 20µA
